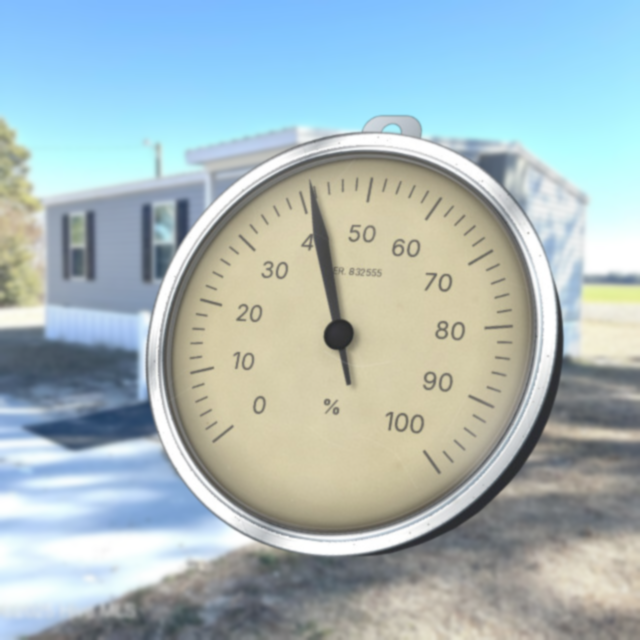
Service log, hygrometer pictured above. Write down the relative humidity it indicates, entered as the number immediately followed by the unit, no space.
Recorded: 42%
